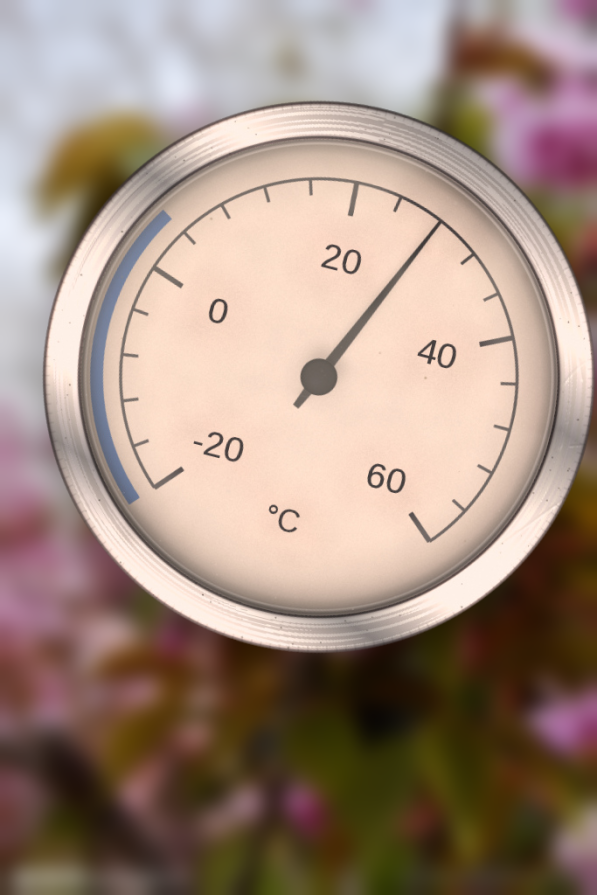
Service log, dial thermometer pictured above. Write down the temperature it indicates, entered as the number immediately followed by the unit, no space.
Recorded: 28°C
